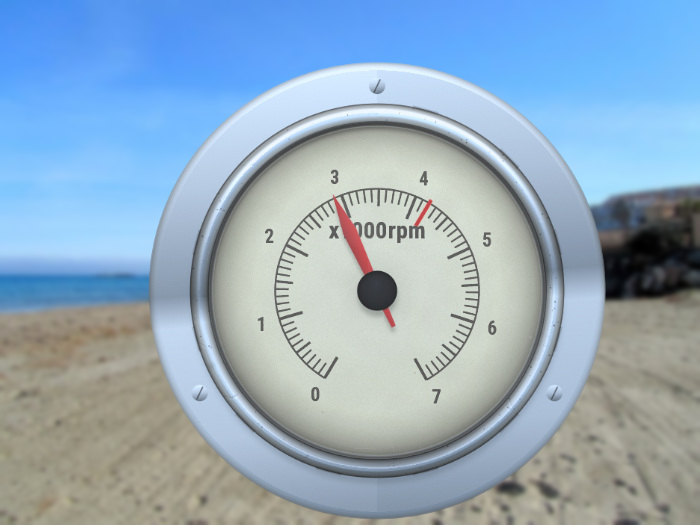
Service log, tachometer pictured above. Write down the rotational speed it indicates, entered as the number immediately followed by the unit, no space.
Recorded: 2900rpm
